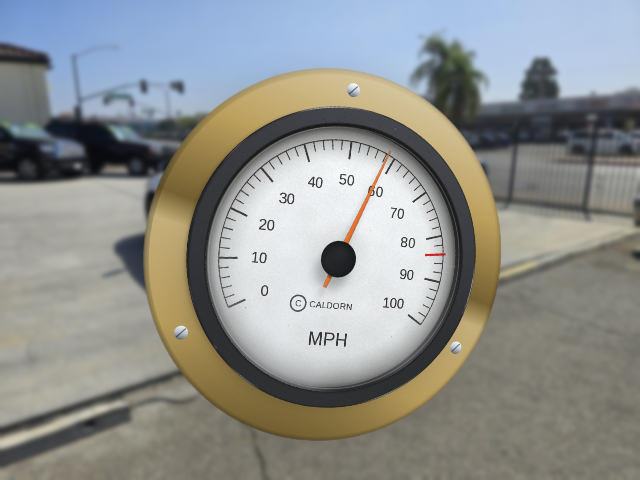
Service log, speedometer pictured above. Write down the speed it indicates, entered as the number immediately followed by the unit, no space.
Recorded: 58mph
